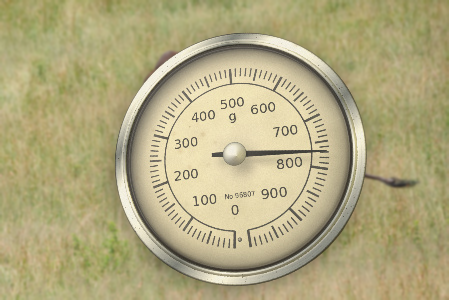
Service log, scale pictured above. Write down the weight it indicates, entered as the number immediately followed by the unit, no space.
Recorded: 770g
